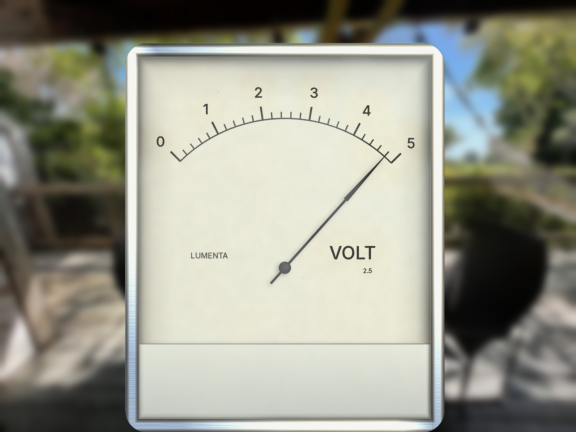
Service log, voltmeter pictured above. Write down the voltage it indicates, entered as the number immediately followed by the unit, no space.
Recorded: 4.8V
